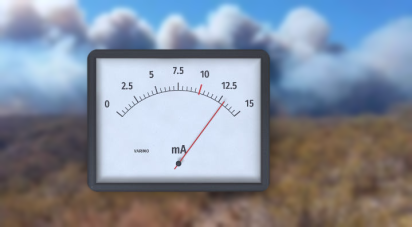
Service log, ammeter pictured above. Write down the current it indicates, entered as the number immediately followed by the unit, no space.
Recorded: 13mA
